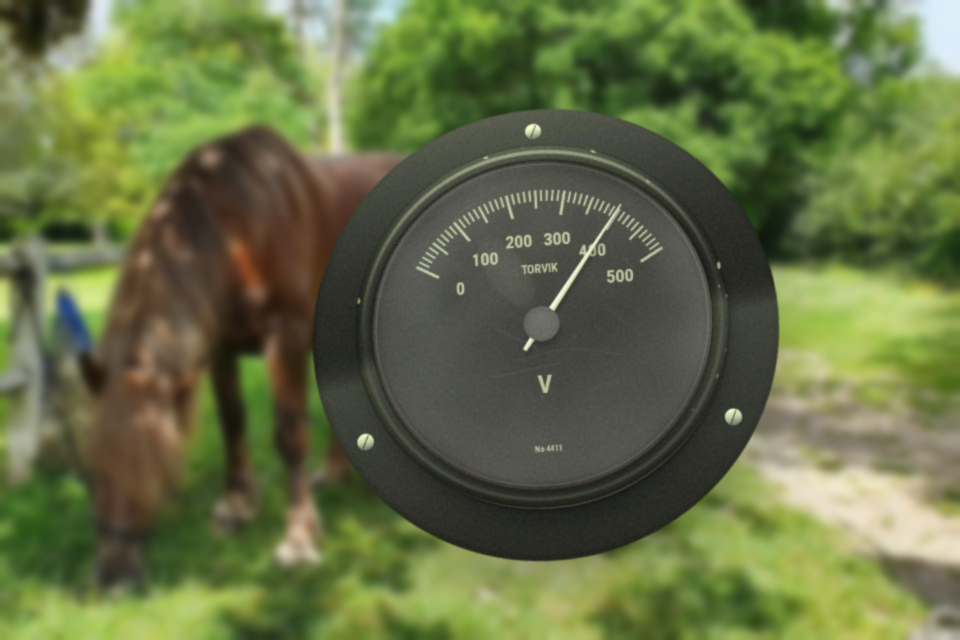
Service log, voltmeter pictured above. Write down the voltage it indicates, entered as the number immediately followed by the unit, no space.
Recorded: 400V
